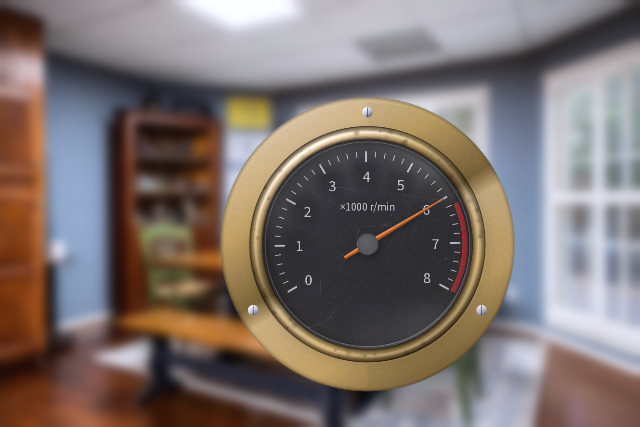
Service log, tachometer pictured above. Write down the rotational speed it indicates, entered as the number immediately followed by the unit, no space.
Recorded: 6000rpm
